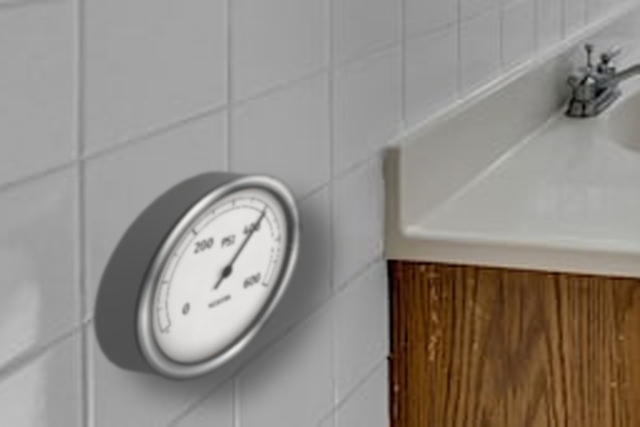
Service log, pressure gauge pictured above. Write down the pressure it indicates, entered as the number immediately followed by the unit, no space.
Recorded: 400psi
